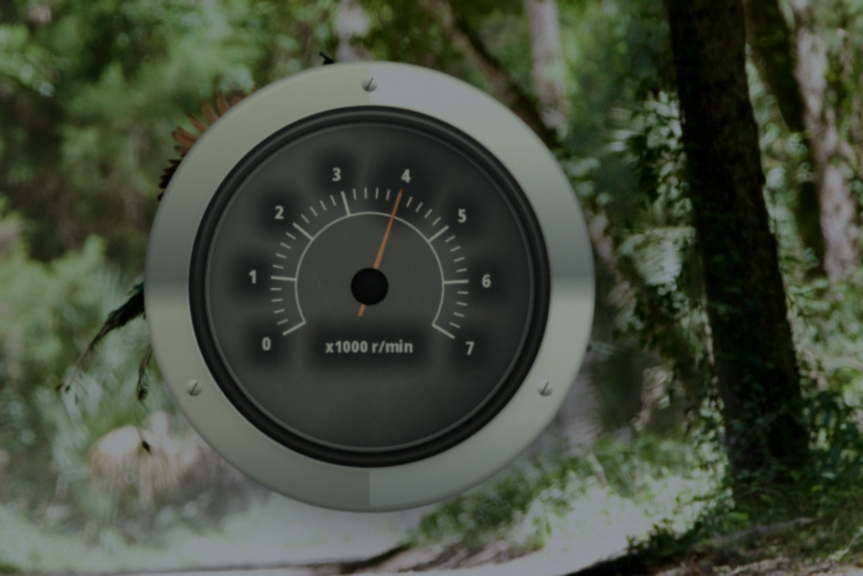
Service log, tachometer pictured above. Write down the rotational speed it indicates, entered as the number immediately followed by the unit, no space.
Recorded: 4000rpm
